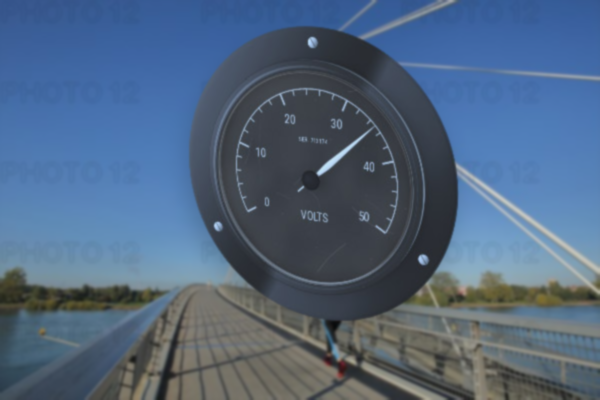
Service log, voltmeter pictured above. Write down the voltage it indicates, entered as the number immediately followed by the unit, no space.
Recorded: 35V
